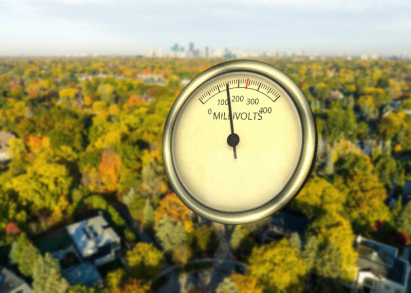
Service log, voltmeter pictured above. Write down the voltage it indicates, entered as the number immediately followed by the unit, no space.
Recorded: 150mV
